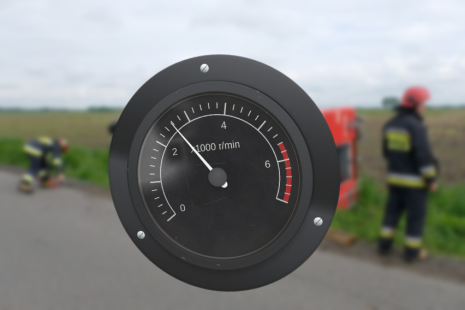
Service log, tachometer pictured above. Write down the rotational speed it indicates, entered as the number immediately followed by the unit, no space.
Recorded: 2600rpm
